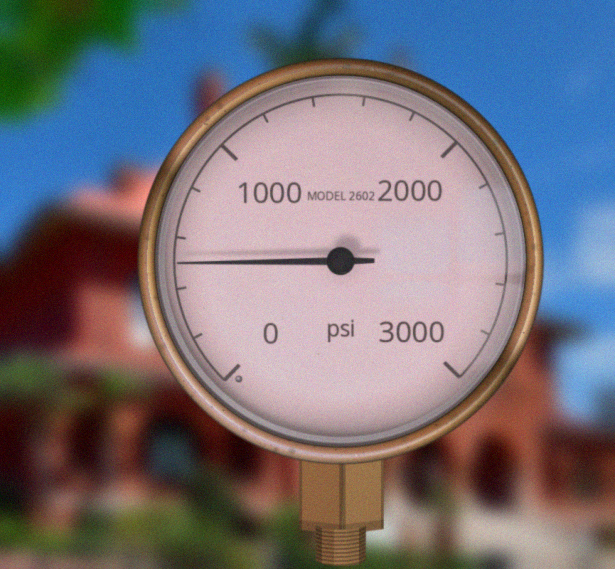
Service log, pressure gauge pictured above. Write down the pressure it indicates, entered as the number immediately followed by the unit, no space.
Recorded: 500psi
